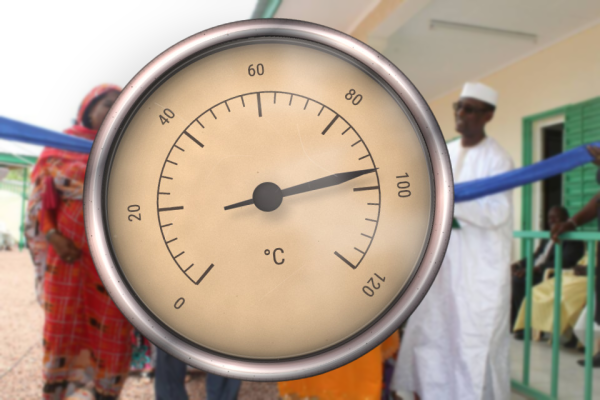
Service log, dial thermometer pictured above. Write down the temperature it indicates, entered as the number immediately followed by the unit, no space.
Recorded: 96°C
